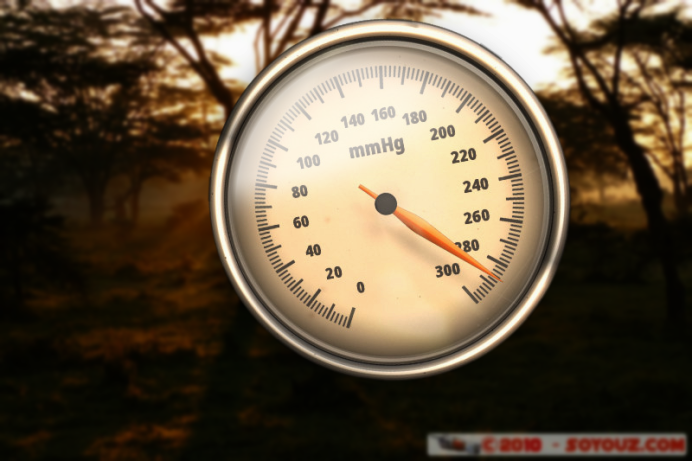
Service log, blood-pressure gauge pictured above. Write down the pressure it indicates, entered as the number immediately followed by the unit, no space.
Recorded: 286mmHg
